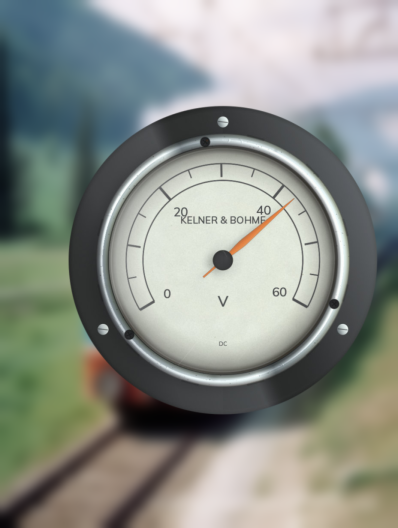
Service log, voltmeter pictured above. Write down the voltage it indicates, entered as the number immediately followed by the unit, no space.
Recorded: 42.5V
